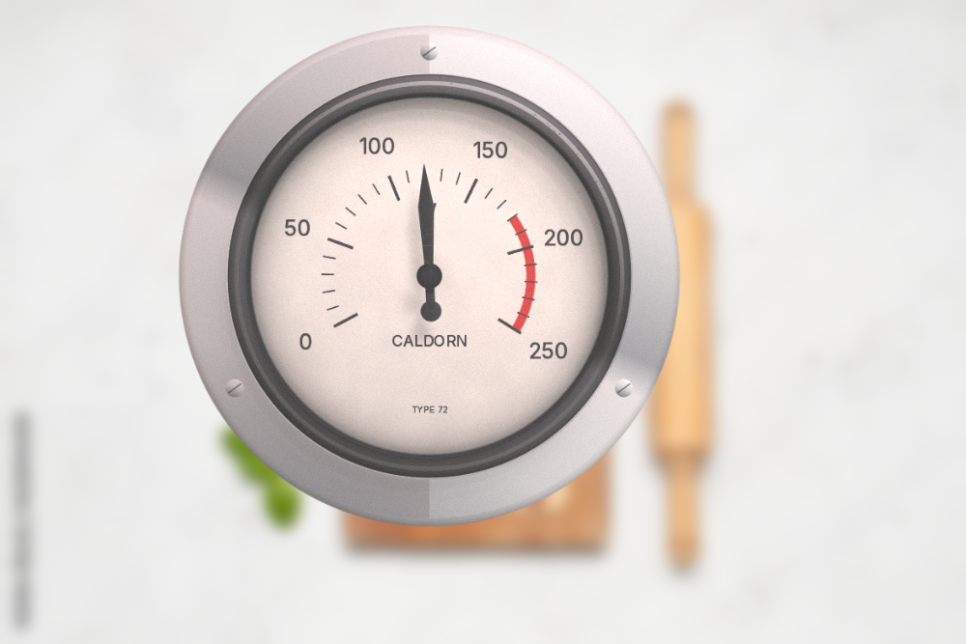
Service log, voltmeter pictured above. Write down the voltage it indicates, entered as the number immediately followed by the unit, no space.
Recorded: 120V
